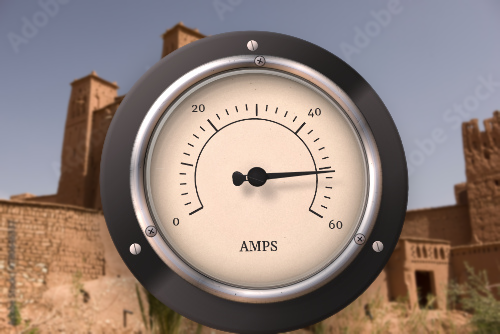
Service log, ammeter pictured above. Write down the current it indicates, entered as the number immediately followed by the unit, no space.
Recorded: 51A
